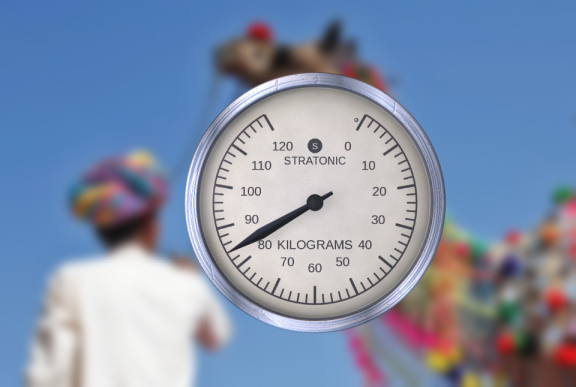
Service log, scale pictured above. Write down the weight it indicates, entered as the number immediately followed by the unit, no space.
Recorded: 84kg
